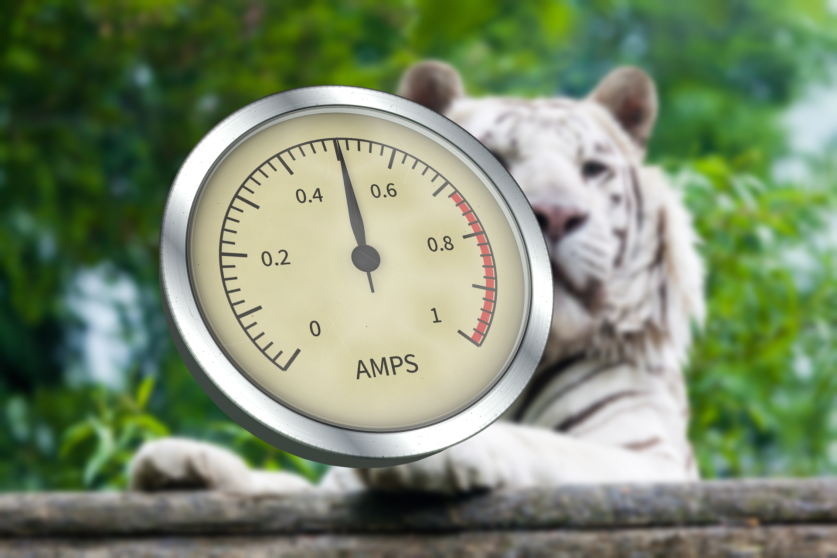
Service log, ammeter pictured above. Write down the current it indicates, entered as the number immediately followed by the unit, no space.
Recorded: 0.5A
